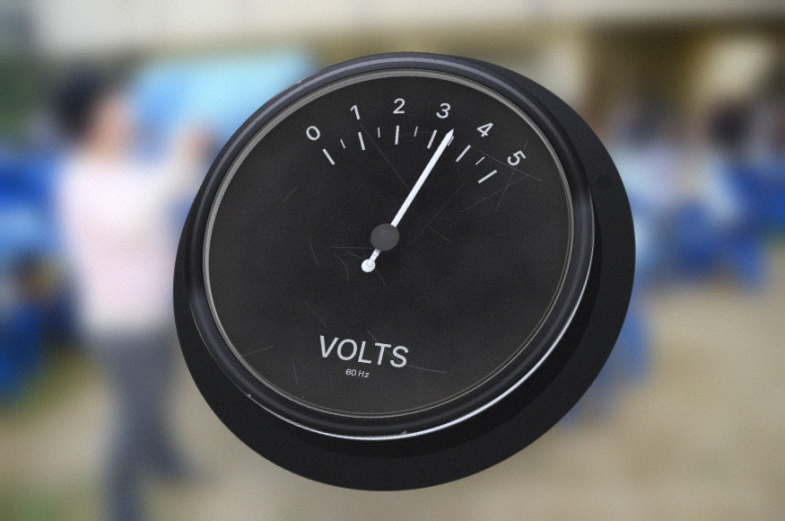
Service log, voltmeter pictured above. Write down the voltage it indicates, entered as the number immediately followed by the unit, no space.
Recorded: 3.5V
